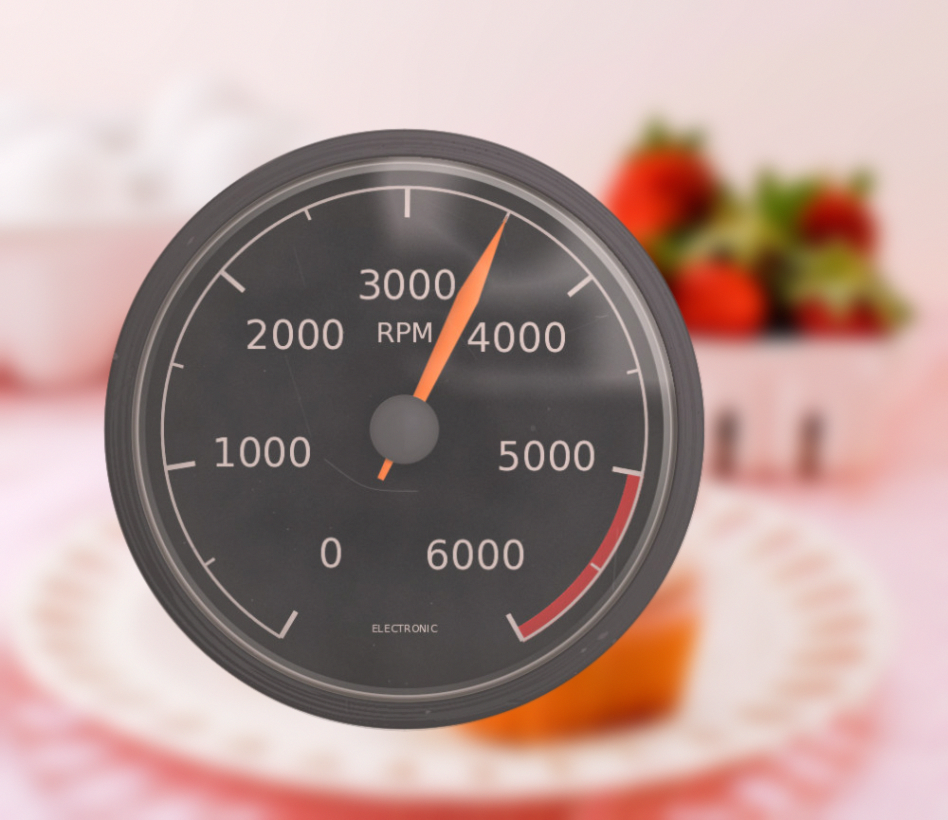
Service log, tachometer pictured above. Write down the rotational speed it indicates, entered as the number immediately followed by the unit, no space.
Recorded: 3500rpm
